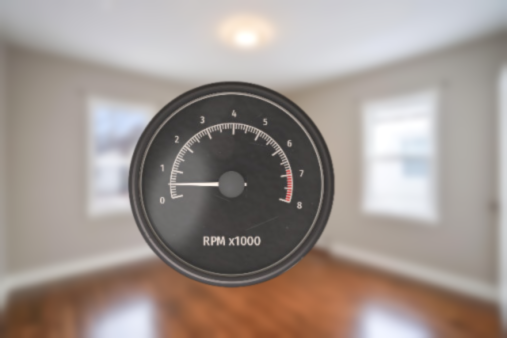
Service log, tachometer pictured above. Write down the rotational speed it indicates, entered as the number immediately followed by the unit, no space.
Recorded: 500rpm
